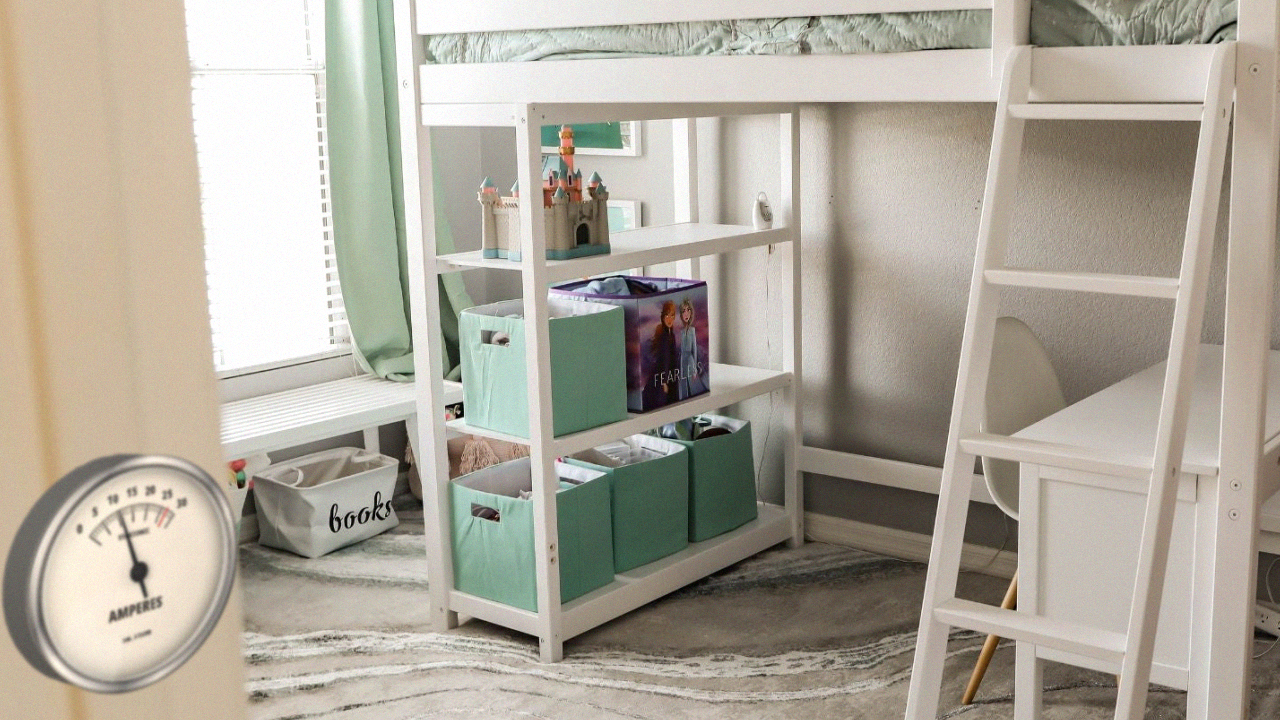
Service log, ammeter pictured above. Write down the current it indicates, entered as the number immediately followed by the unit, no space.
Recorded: 10A
